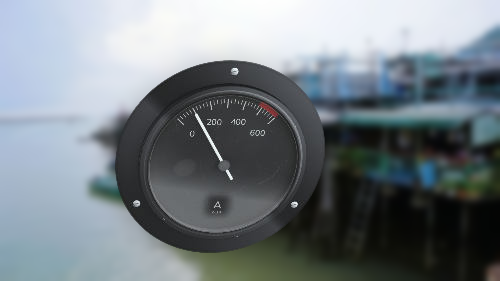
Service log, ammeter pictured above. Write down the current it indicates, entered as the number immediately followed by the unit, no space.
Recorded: 100A
